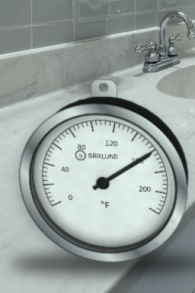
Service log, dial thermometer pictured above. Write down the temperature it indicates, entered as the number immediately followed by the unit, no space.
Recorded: 160°F
